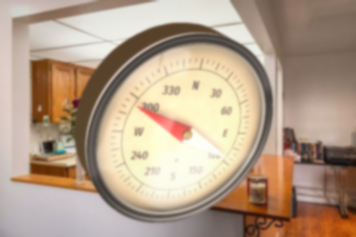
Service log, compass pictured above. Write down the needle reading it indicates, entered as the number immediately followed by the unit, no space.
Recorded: 295°
